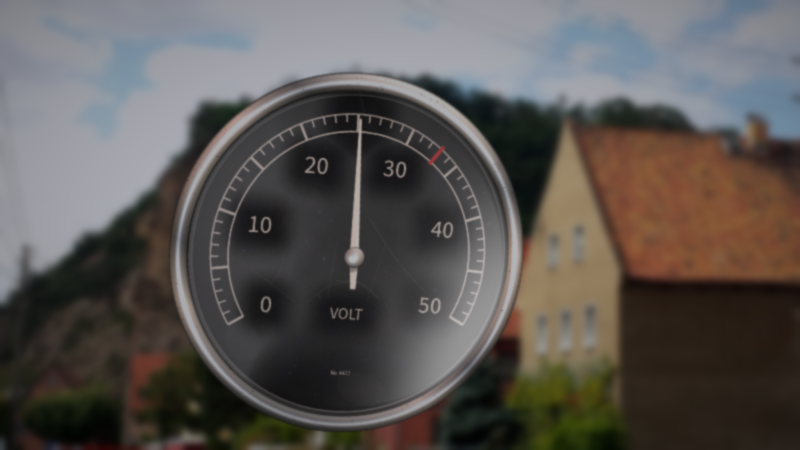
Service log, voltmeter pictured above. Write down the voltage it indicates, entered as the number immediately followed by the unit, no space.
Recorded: 25V
